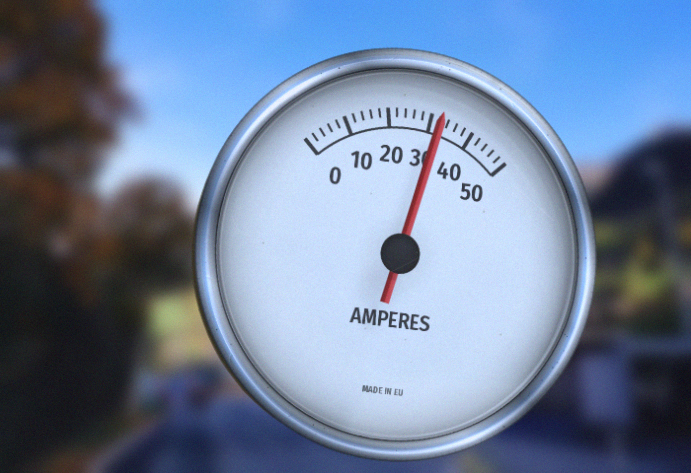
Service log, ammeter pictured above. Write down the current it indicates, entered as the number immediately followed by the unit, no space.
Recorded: 32A
